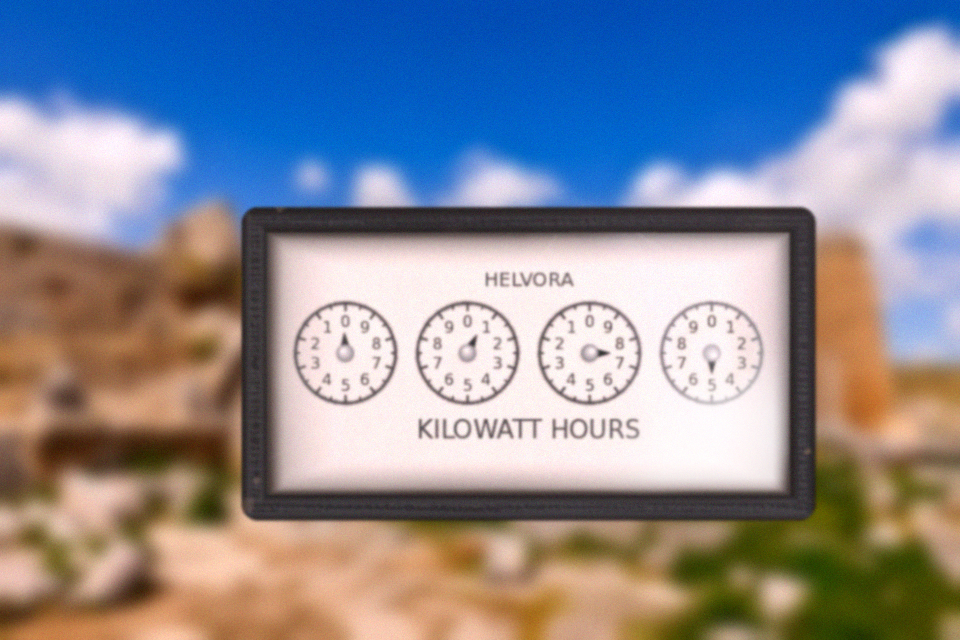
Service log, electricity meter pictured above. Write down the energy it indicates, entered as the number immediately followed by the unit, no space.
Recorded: 75kWh
